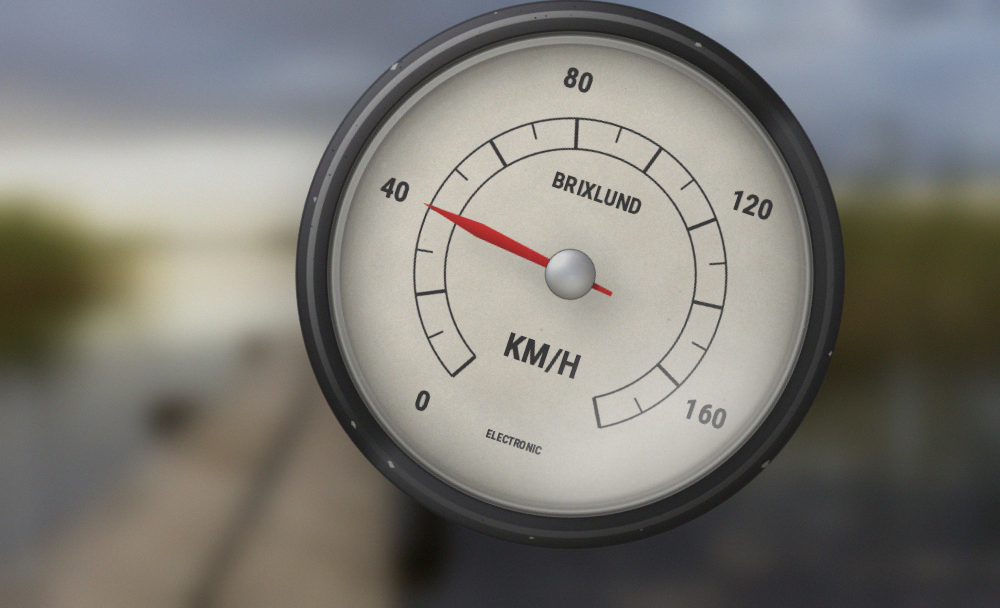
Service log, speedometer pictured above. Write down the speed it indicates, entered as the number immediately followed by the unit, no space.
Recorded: 40km/h
